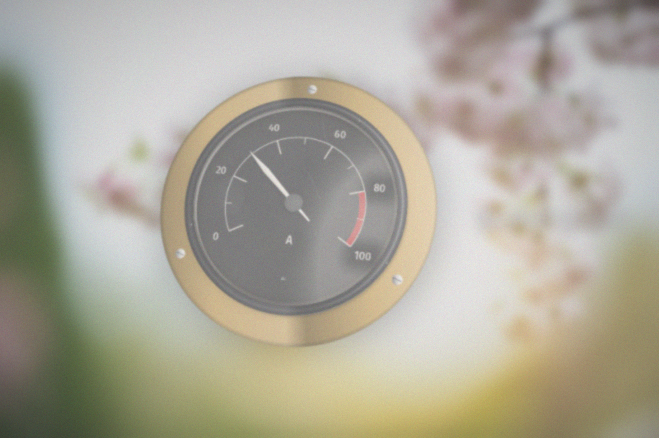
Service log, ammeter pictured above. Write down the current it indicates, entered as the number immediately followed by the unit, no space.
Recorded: 30A
